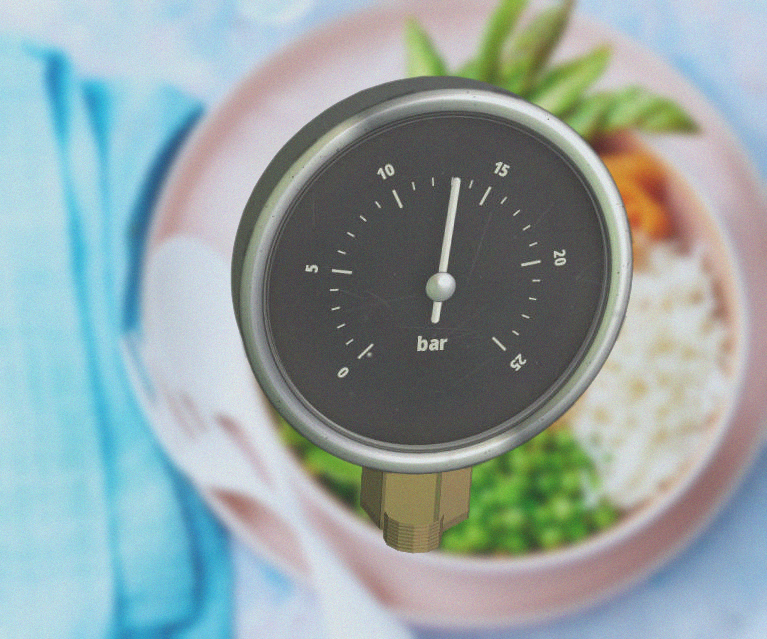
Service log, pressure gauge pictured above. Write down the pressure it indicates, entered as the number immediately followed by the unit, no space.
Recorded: 13bar
